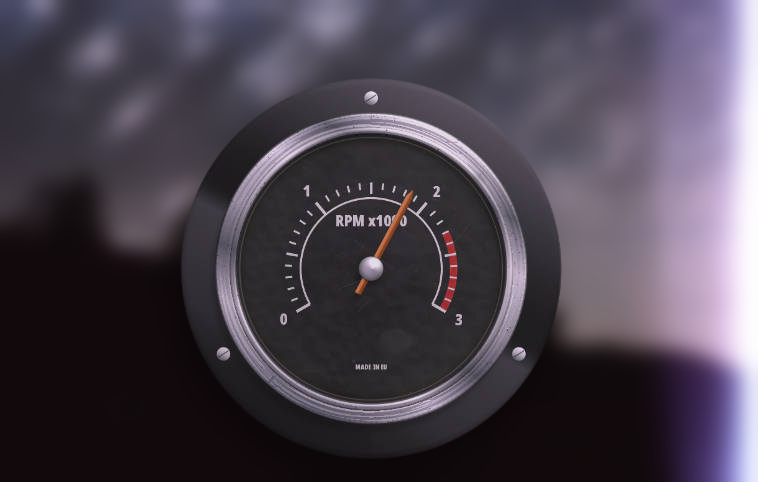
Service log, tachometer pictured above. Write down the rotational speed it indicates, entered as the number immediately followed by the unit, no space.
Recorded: 1850rpm
